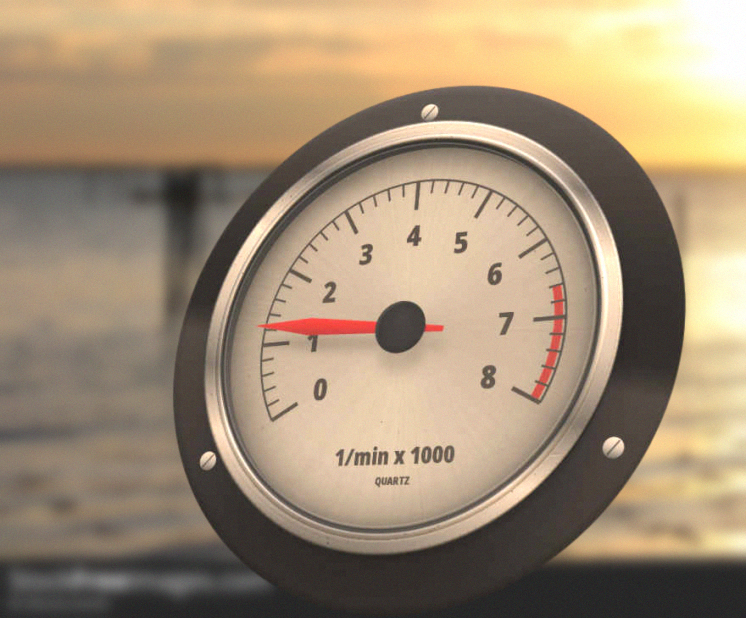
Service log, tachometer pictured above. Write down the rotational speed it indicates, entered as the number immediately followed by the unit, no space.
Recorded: 1200rpm
